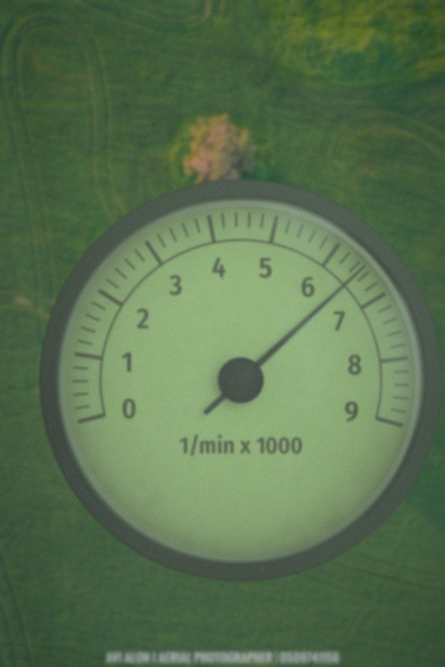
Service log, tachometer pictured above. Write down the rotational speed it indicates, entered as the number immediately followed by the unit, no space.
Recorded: 6500rpm
